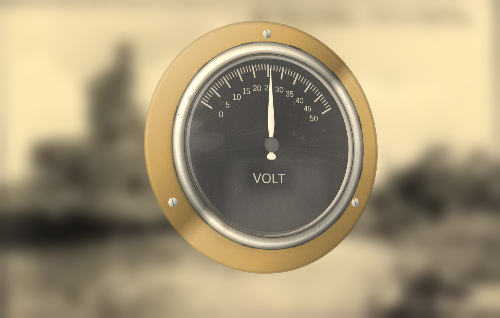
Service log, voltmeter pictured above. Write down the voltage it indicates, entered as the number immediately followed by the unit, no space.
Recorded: 25V
